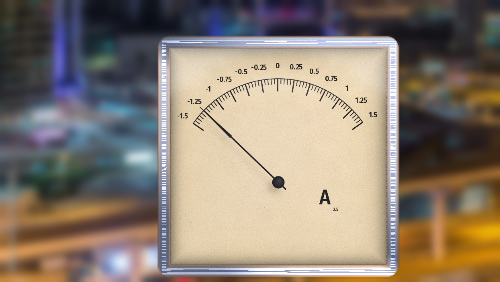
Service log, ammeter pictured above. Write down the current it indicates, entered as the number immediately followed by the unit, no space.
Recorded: -1.25A
